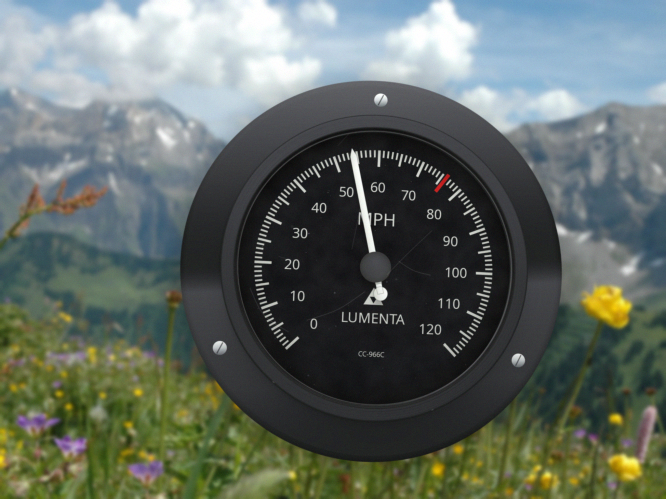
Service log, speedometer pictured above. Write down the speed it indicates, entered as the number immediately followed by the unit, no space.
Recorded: 54mph
